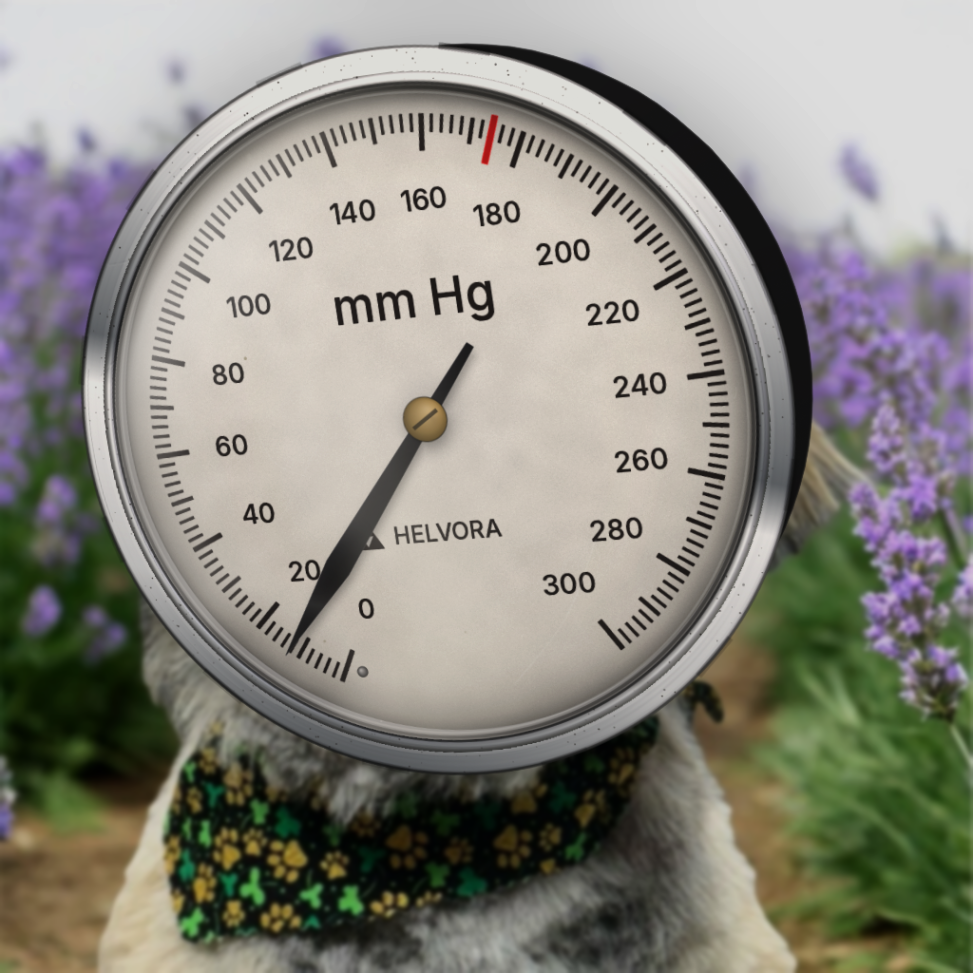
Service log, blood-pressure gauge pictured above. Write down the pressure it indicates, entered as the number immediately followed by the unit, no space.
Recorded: 12mmHg
